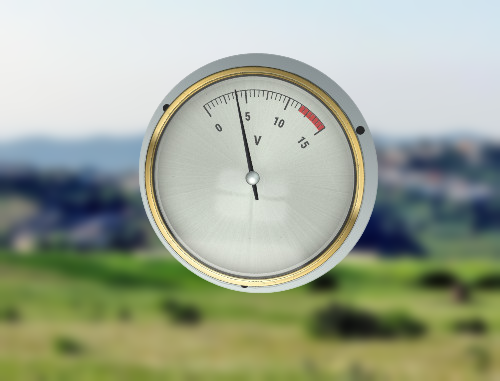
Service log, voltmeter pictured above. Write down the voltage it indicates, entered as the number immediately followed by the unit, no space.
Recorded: 4V
